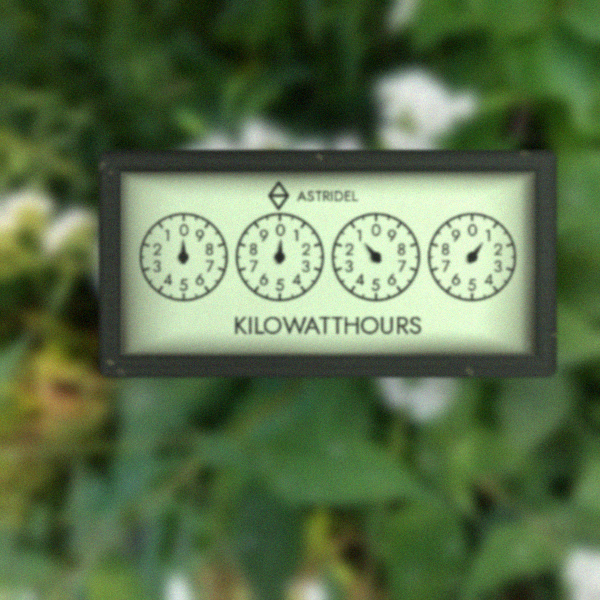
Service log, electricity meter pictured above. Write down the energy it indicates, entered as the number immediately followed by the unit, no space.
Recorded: 11kWh
